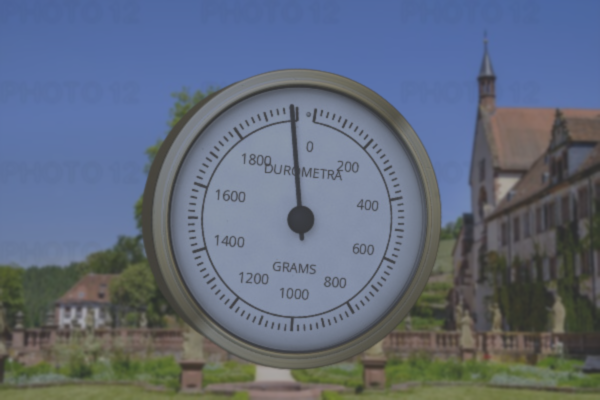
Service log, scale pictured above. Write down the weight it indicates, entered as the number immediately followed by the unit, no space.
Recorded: 1980g
